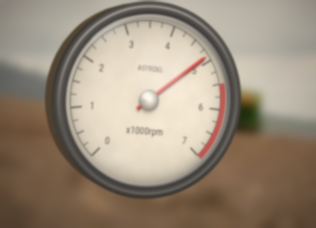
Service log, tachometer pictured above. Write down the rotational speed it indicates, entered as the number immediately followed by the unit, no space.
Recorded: 4875rpm
